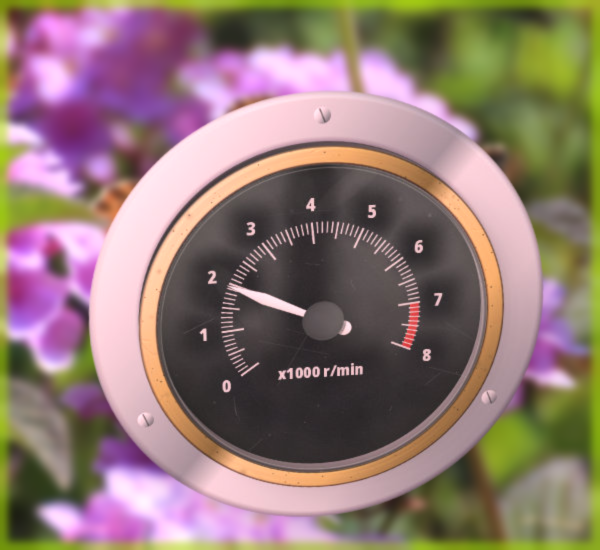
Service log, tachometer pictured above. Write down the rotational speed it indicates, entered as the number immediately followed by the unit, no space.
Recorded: 2000rpm
